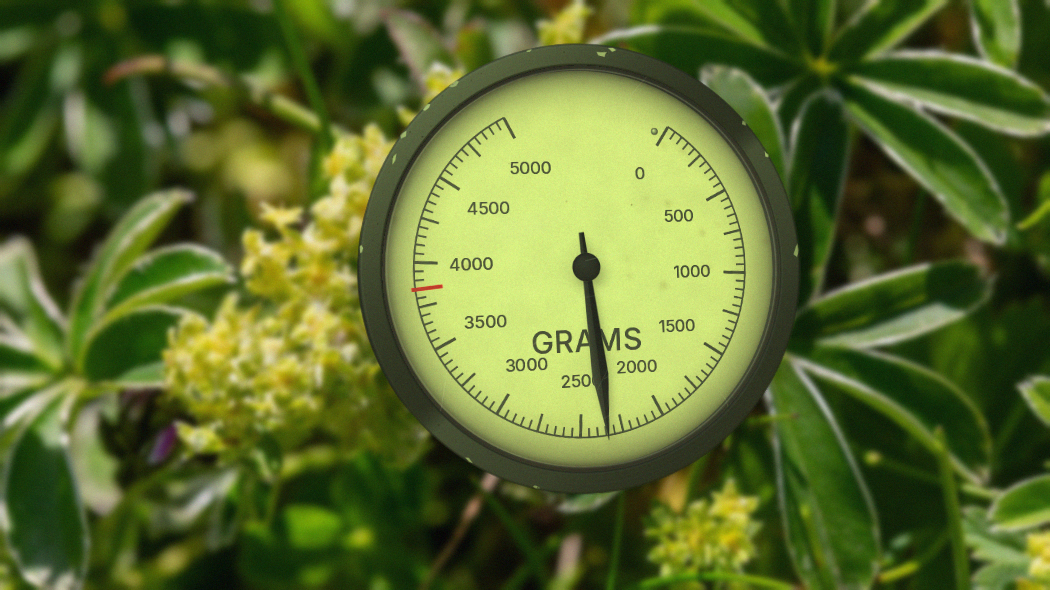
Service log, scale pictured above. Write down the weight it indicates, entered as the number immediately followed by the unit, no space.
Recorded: 2350g
